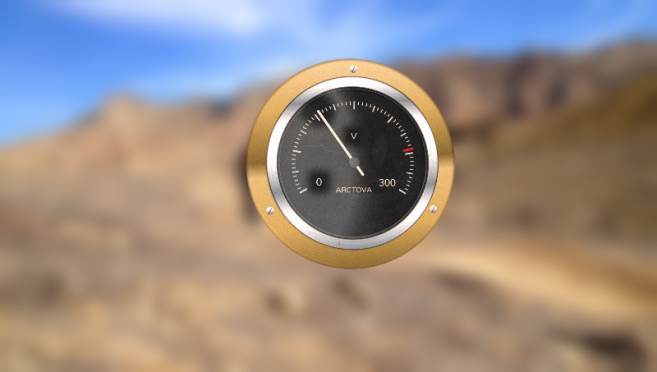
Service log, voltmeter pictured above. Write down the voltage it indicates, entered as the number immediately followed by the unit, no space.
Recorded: 105V
